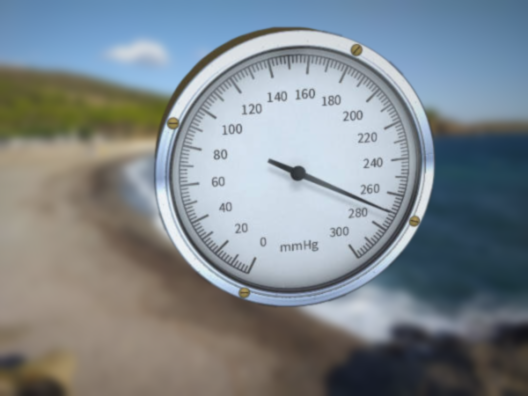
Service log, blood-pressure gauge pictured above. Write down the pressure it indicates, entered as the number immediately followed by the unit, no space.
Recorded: 270mmHg
